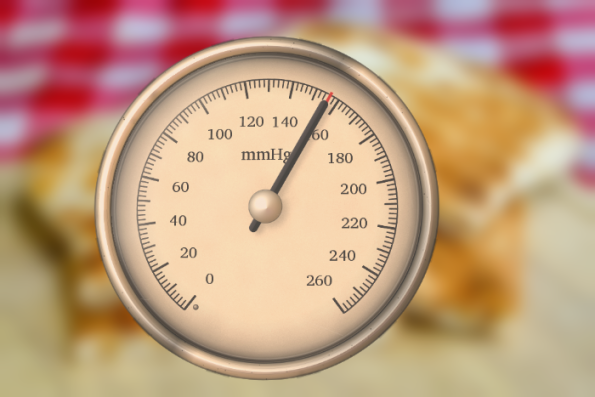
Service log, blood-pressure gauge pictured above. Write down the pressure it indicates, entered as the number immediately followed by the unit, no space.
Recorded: 156mmHg
